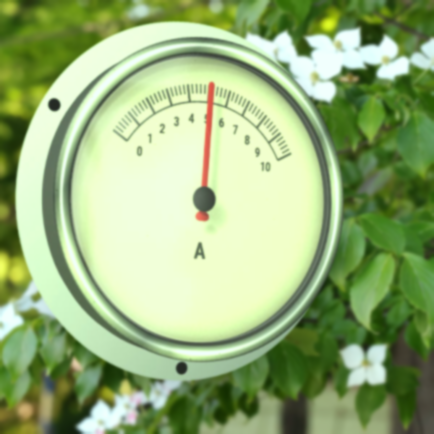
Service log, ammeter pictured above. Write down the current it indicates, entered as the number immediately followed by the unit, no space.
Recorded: 5A
